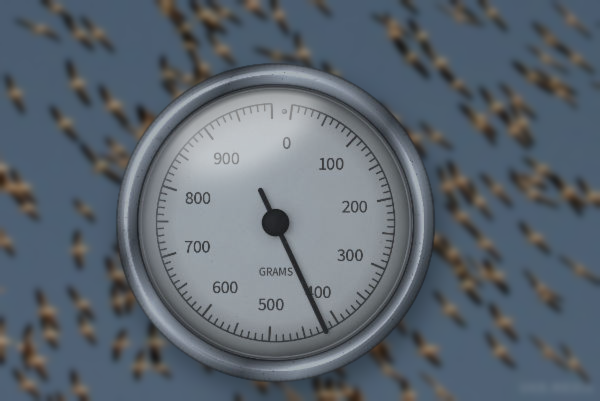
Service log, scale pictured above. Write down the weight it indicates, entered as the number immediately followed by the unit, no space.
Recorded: 420g
